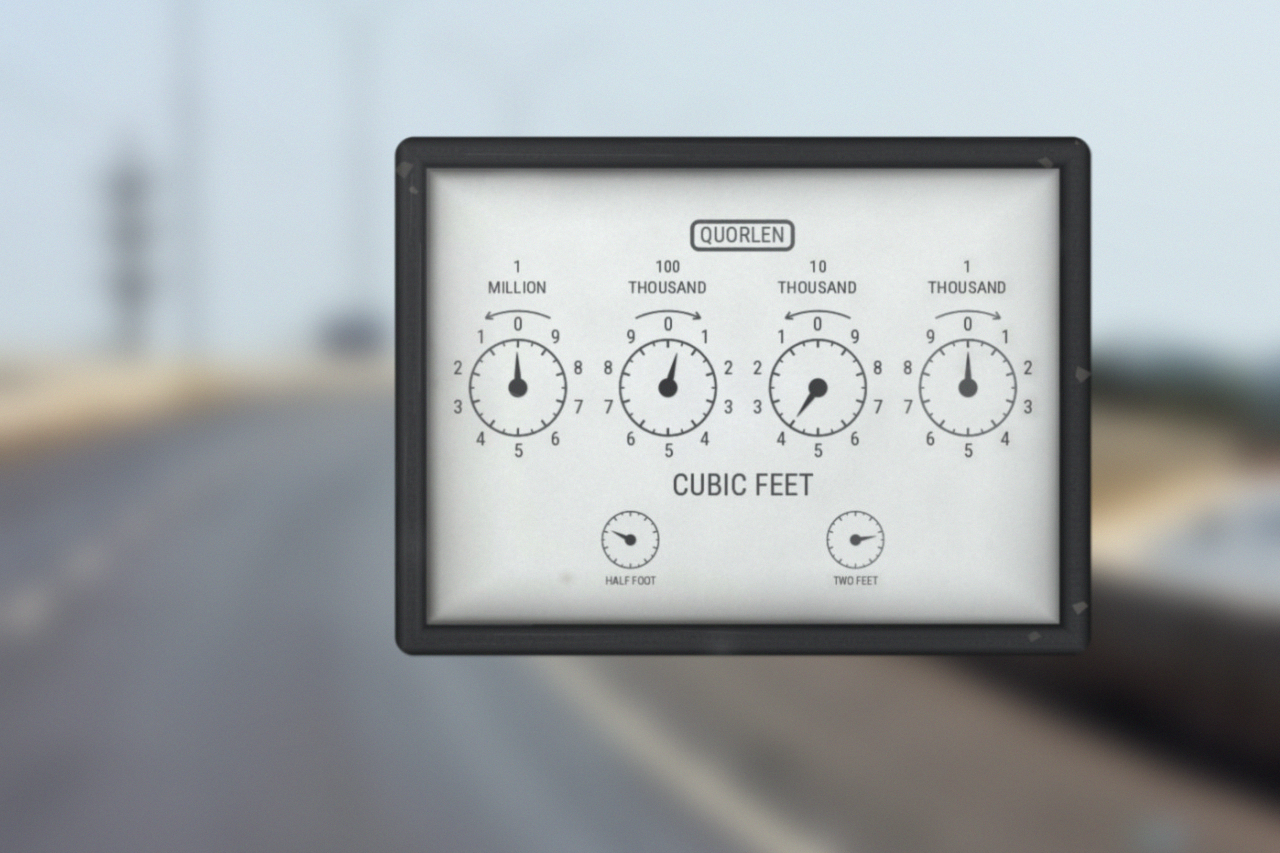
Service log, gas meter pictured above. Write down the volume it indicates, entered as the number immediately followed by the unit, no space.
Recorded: 4000ft³
